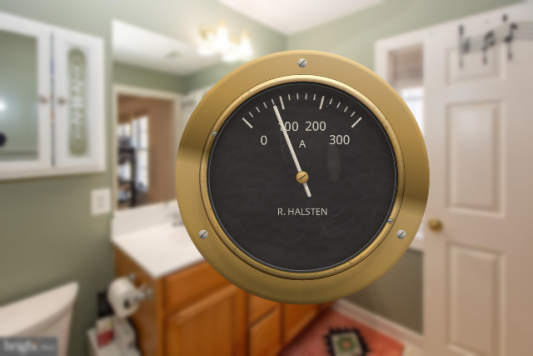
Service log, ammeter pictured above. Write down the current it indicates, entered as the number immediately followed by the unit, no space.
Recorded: 80A
